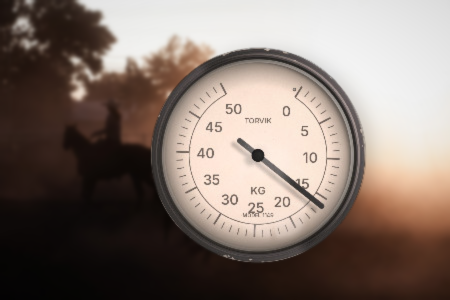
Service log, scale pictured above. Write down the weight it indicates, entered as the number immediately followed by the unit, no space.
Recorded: 16kg
